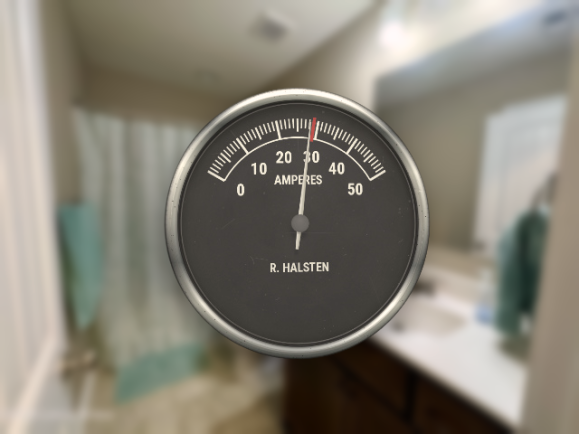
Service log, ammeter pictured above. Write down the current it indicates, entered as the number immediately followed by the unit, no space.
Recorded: 28A
